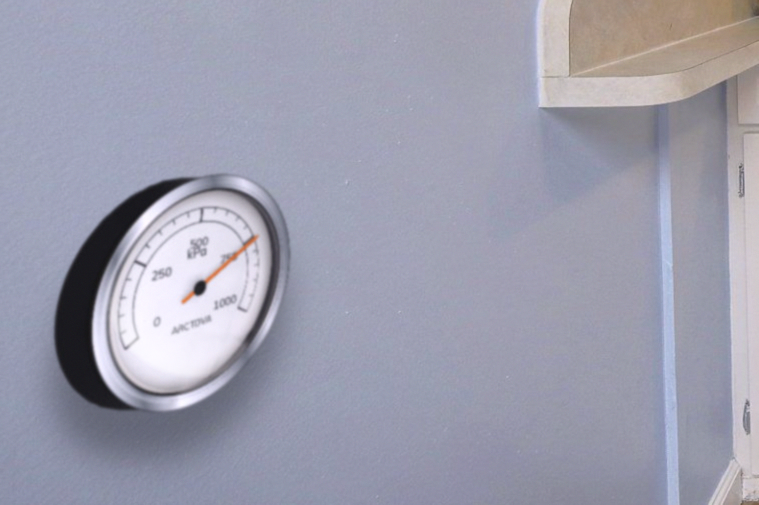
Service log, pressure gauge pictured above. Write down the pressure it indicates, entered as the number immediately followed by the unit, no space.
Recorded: 750kPa
